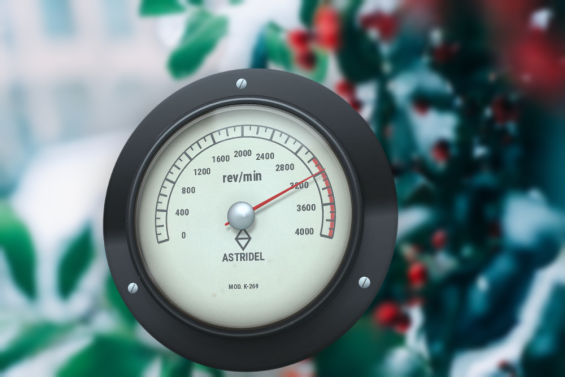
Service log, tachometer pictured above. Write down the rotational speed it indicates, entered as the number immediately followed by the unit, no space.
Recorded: 3200rpm
